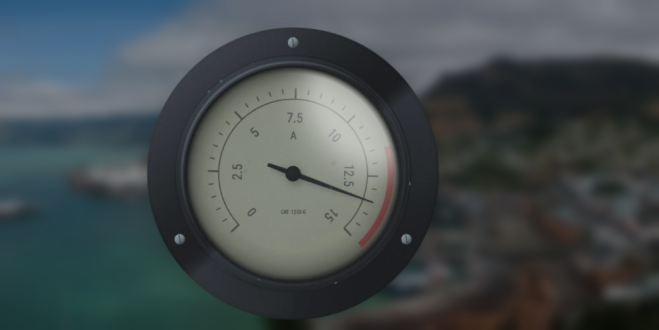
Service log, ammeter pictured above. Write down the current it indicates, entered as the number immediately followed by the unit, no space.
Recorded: 13.5A
